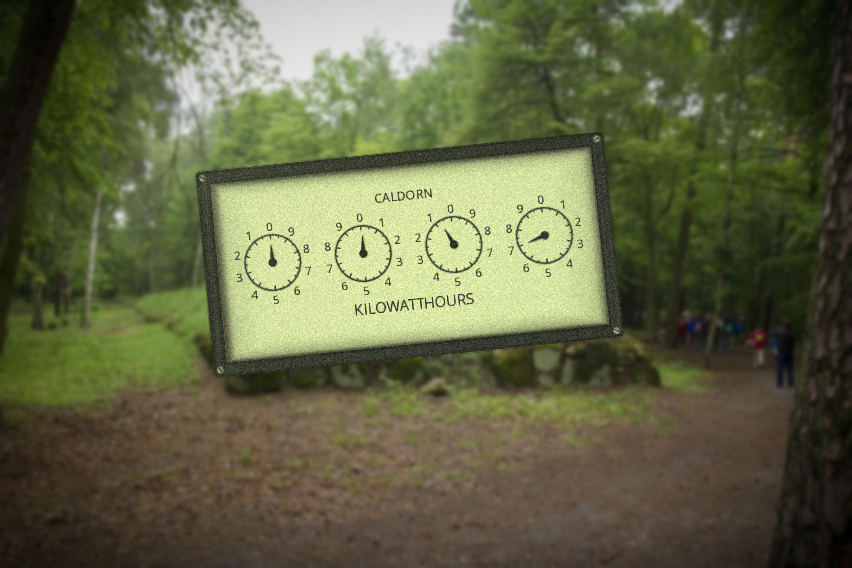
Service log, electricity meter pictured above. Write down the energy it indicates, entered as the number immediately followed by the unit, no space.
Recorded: 7kWh
